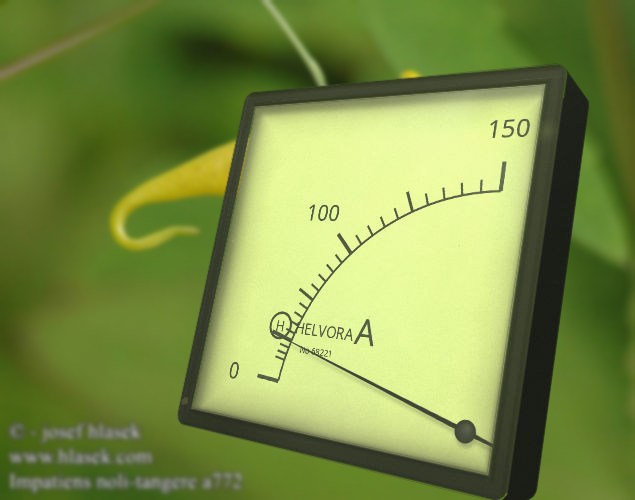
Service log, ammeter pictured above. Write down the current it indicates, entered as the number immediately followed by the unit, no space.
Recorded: 50A
